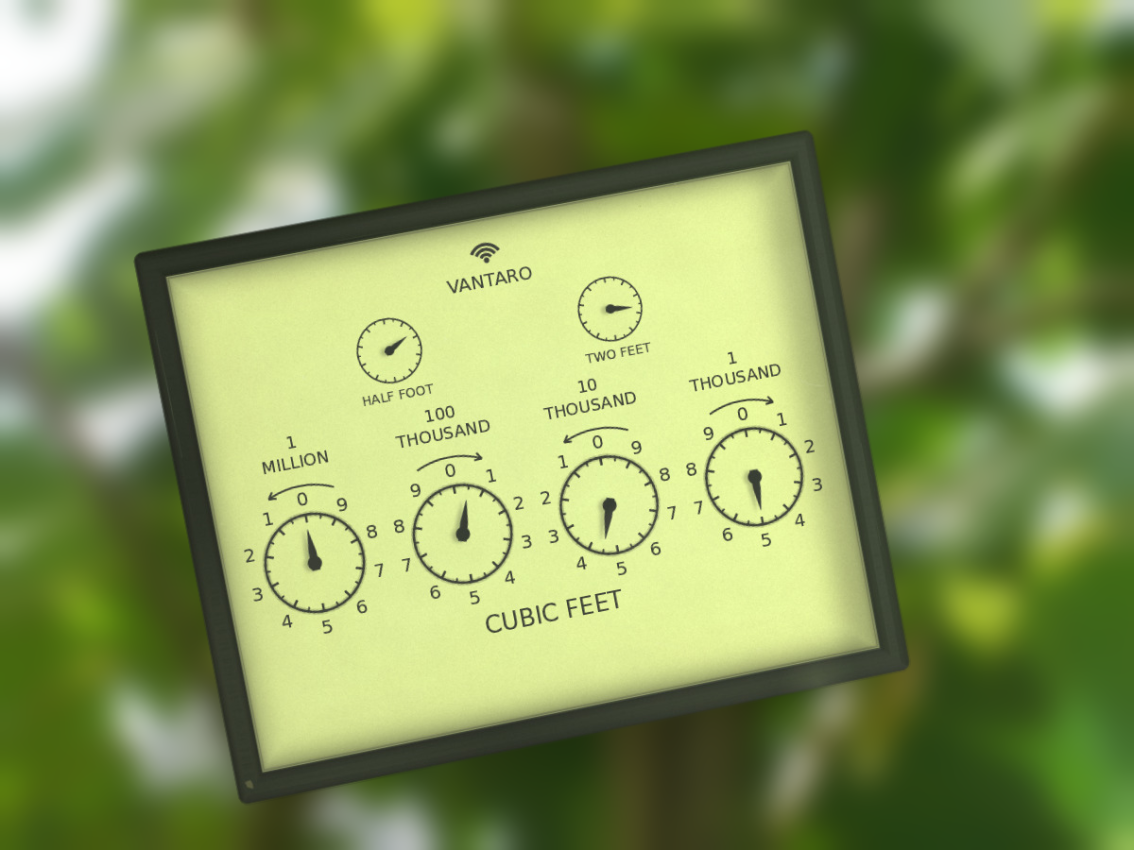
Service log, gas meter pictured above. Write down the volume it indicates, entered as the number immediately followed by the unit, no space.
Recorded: 4500ft³
